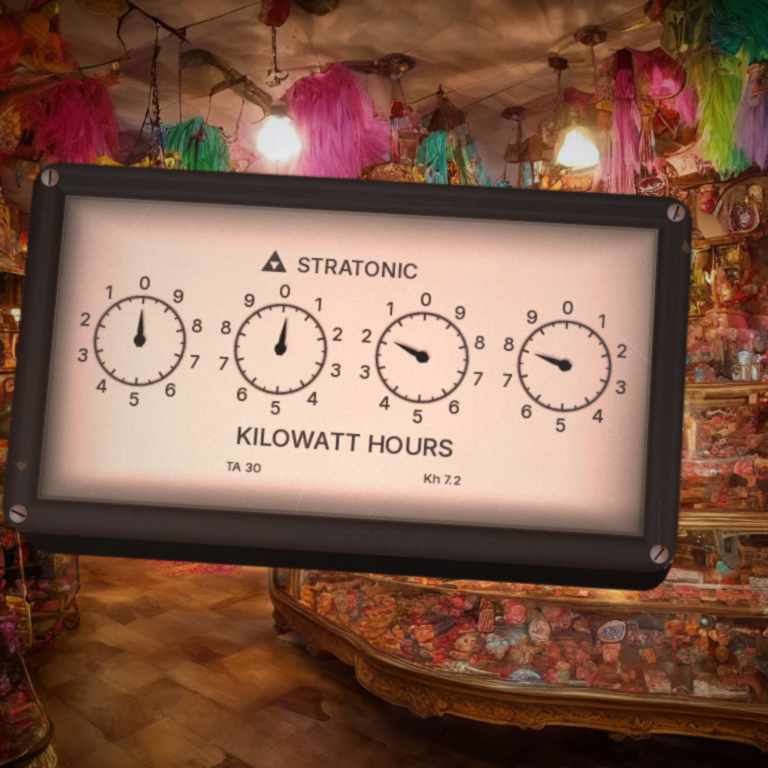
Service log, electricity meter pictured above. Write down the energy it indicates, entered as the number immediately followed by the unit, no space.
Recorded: 18kWh
